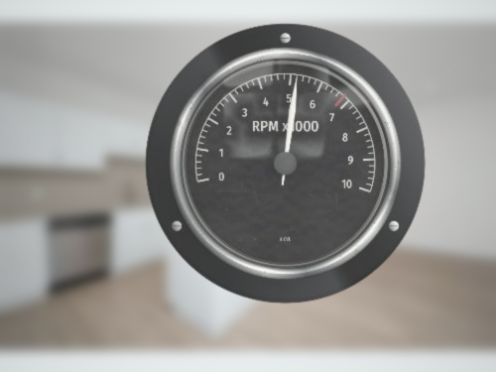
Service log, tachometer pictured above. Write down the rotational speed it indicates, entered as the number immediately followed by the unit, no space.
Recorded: 5200rpm
